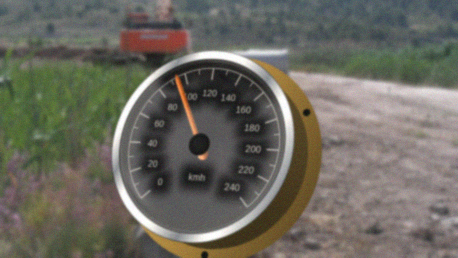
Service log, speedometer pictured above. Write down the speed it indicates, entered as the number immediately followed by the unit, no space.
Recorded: 95km/h
